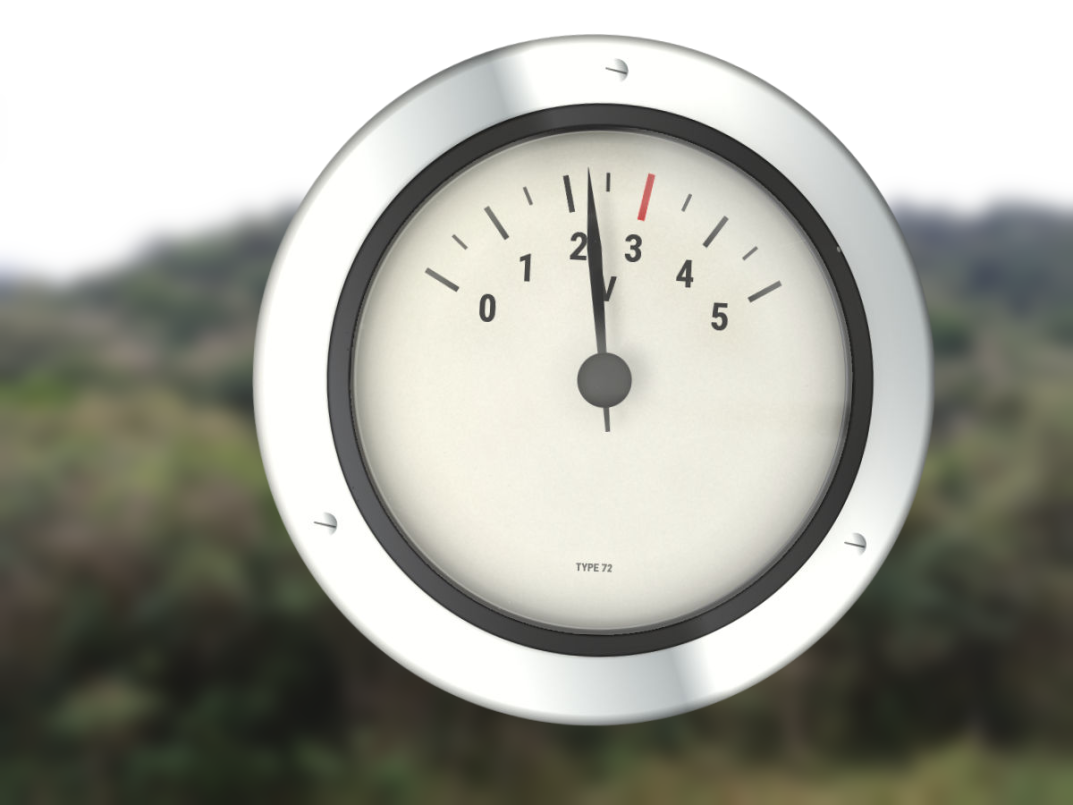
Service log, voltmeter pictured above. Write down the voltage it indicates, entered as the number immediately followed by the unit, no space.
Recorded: 2.25V
